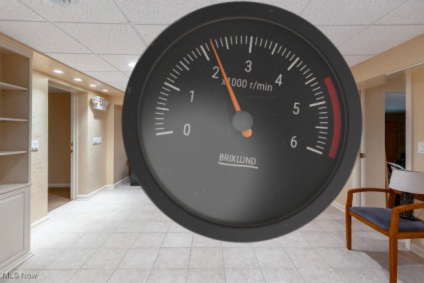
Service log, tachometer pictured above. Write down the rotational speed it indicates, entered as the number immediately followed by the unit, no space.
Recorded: 2200rpm
